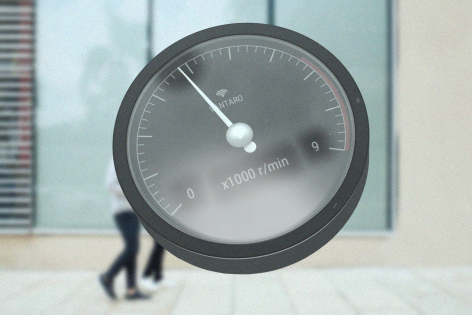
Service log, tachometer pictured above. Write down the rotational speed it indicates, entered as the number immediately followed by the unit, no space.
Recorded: 3800rpm
